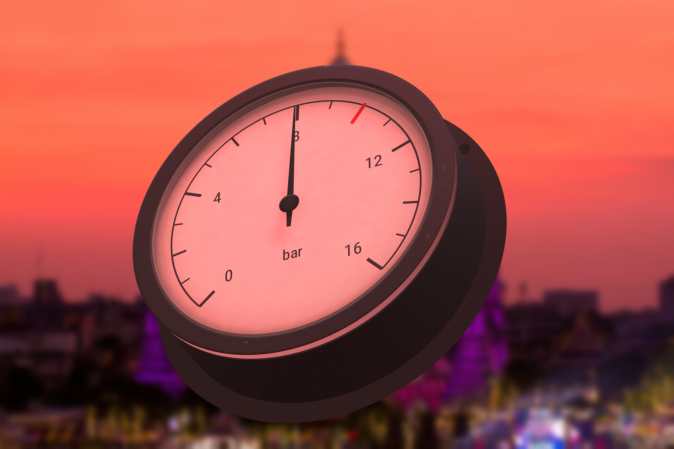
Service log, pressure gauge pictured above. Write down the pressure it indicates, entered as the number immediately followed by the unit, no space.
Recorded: 8bar
